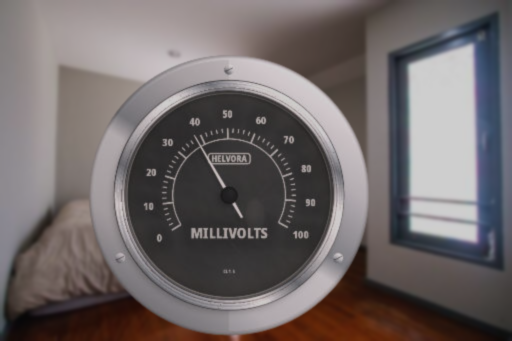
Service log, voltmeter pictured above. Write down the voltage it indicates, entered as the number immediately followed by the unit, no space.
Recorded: 38mV
